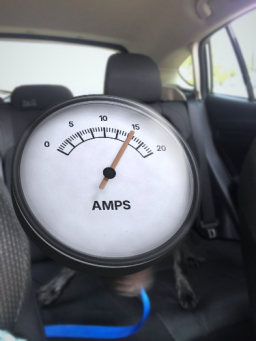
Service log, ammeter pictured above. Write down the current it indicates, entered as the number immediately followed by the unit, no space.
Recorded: 15A
